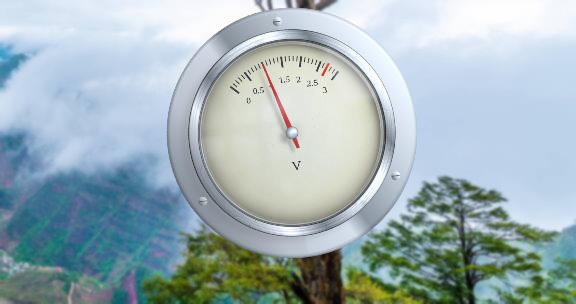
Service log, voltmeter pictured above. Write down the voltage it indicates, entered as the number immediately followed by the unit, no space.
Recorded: 1V
